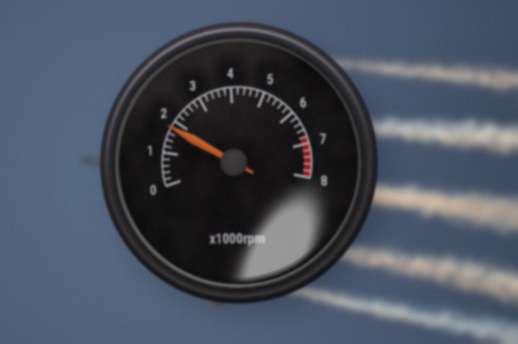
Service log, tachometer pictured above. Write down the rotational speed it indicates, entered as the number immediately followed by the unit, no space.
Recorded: 1800rpm
